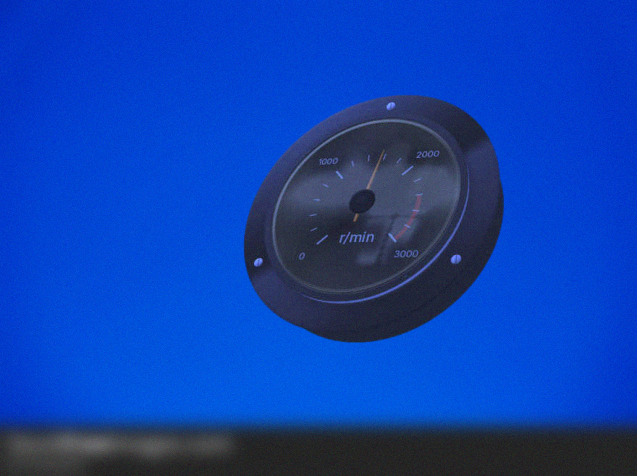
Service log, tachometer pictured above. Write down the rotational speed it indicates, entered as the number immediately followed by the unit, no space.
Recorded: 1600rpm
